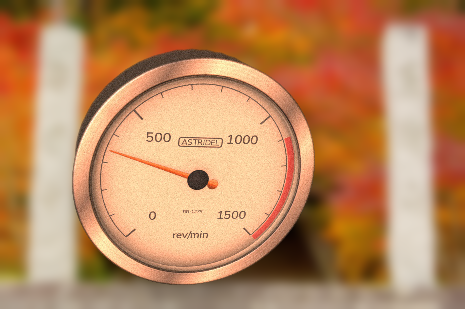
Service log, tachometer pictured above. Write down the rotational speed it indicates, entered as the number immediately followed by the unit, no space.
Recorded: 350rpm
